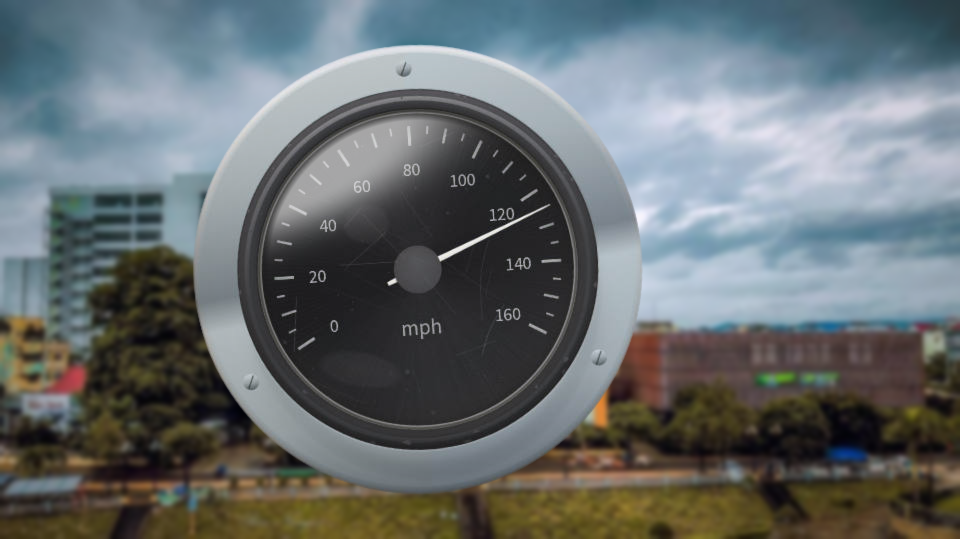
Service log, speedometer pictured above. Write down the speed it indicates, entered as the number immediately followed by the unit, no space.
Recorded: 125mph
